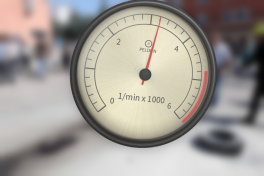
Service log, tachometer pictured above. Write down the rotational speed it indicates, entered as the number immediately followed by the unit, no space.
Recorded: 3200rpm
